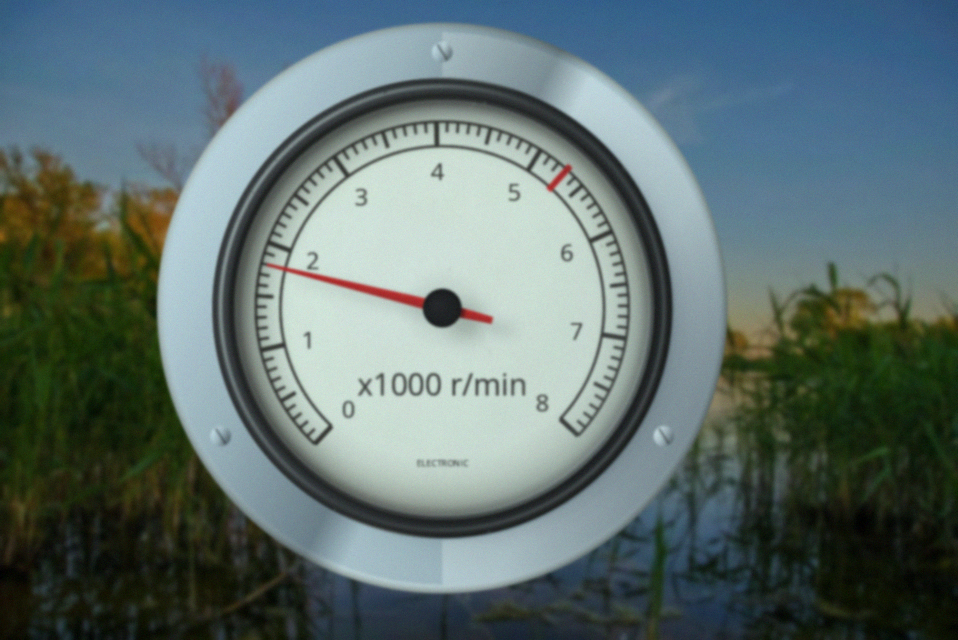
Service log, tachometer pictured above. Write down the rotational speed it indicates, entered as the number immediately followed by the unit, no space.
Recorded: 1800rpm
